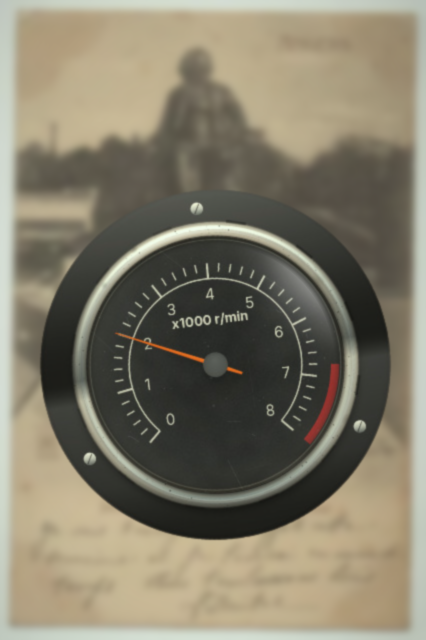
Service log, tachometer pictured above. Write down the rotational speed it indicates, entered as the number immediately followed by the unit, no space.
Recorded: 2000rpm
